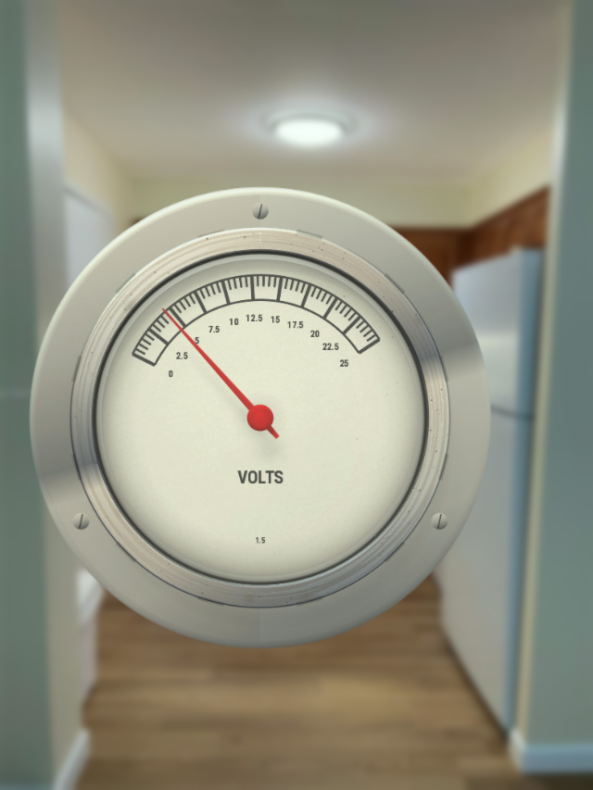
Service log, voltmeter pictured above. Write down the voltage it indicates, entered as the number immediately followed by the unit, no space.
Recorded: 4.5V
